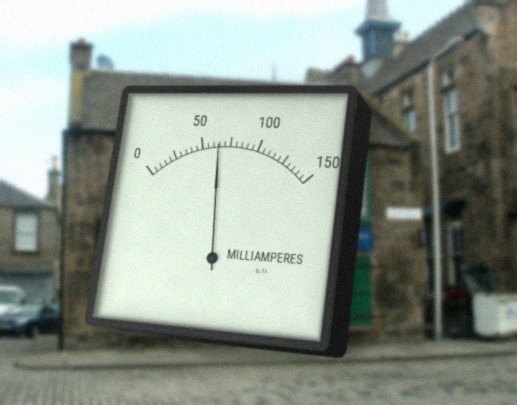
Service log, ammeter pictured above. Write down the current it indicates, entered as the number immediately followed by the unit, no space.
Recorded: 65mA
